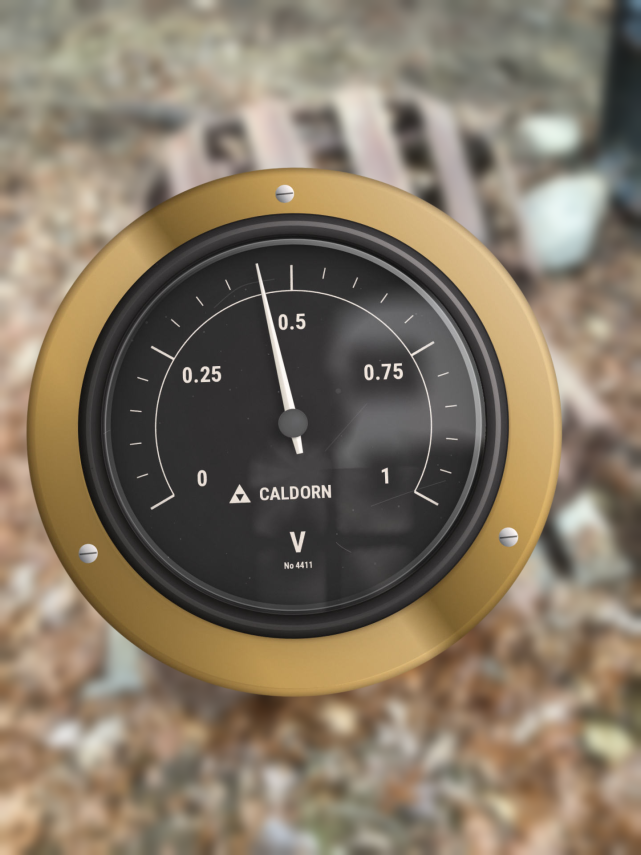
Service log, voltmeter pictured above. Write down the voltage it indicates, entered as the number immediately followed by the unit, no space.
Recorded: 0.45V
